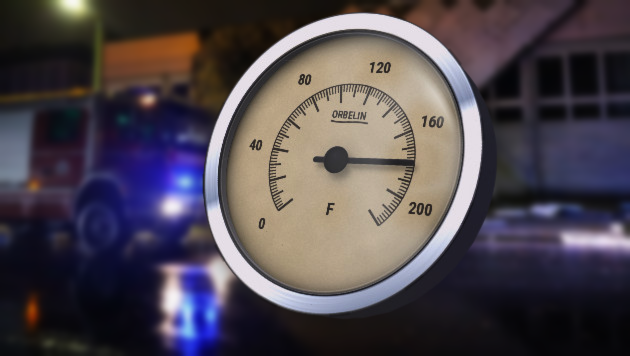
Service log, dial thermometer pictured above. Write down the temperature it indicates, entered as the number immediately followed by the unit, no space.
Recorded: 180°F
